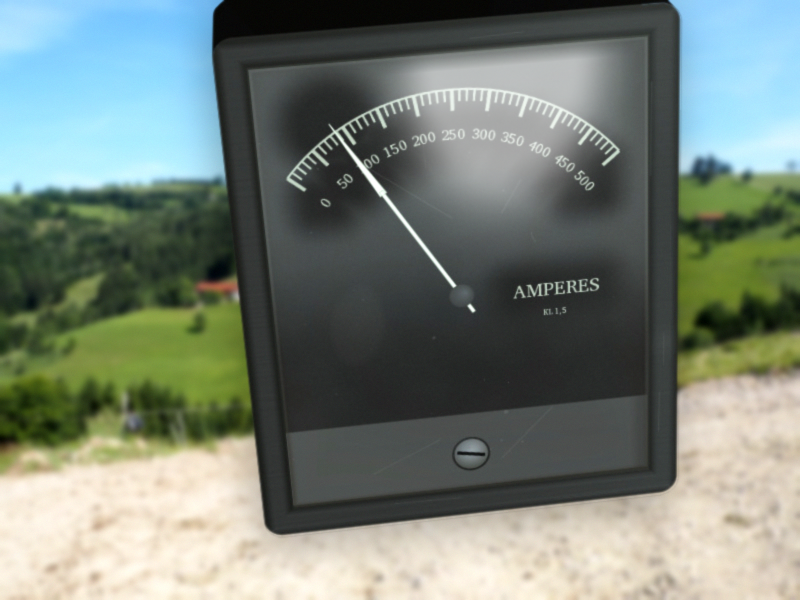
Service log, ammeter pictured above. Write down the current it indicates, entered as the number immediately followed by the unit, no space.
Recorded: 90A
